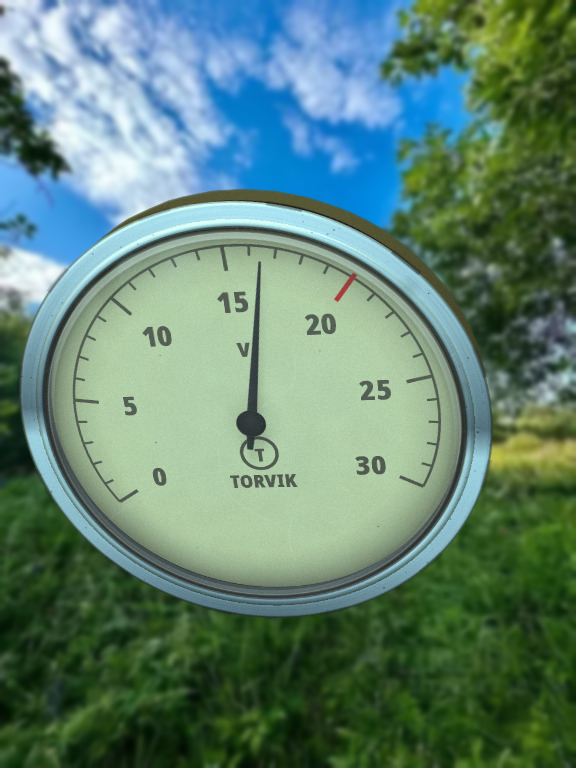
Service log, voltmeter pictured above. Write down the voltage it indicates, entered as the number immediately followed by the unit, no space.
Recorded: 16.5V
